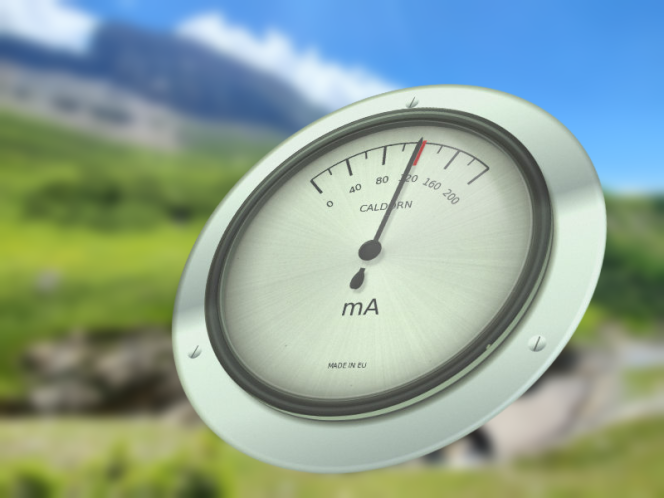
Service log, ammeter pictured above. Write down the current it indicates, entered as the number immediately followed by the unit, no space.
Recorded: 120mA
